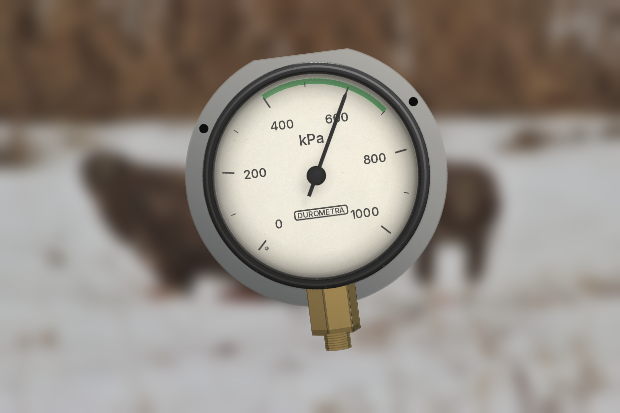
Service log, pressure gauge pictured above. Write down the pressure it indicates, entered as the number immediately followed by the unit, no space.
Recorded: 600kPa
